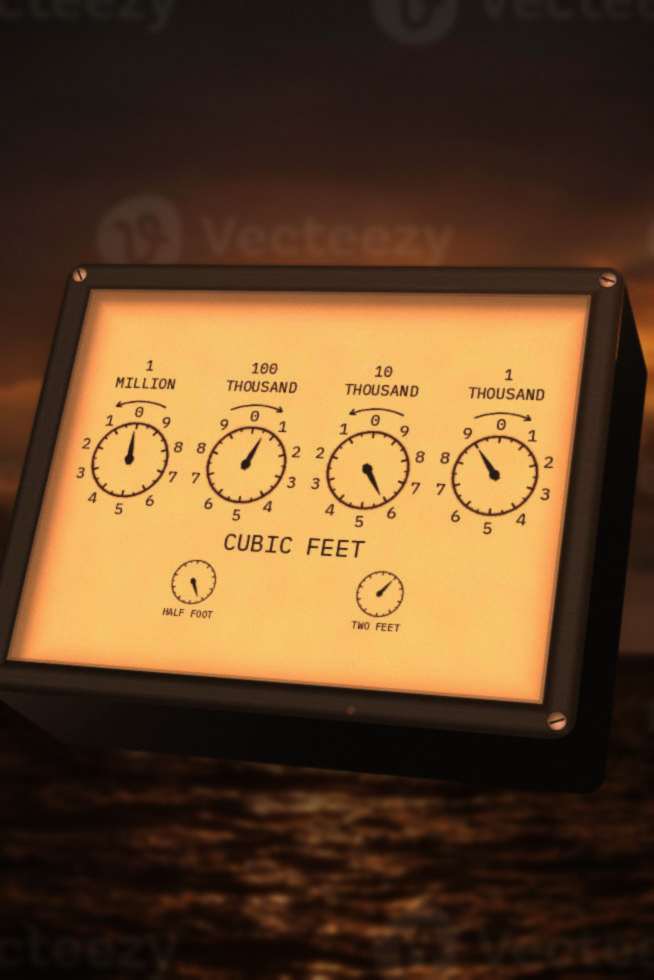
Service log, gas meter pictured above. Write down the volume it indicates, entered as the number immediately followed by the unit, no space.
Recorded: 5900ft³
